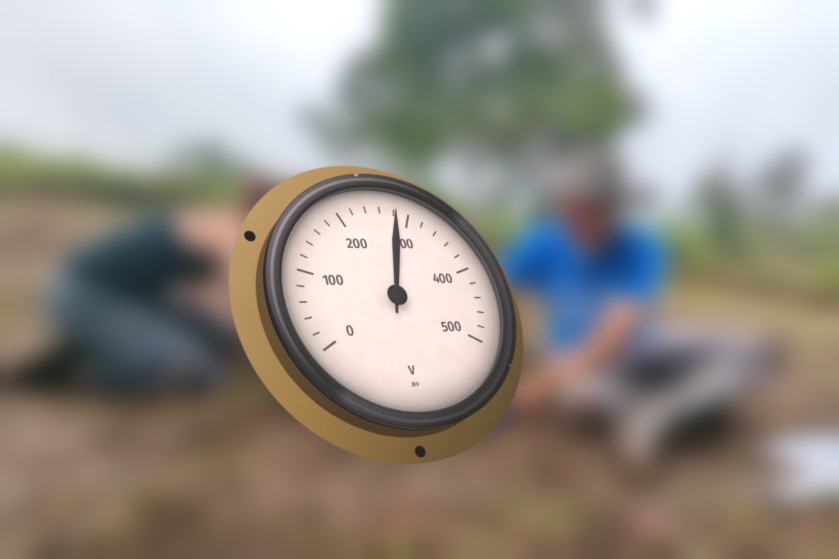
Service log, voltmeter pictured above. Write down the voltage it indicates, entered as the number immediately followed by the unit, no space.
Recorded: 280V
